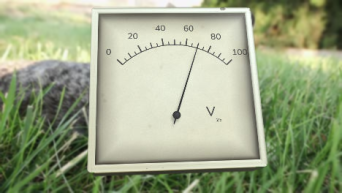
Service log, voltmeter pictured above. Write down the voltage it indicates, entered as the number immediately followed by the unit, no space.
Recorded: 70V
